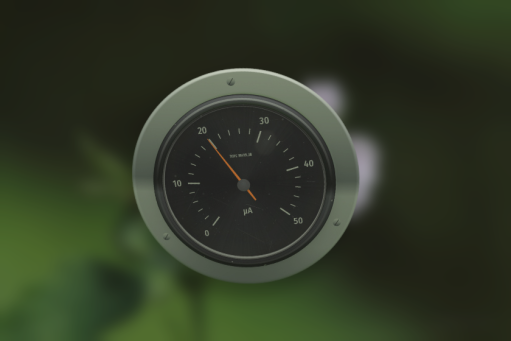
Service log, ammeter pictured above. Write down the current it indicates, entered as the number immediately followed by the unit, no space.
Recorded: 20µA
